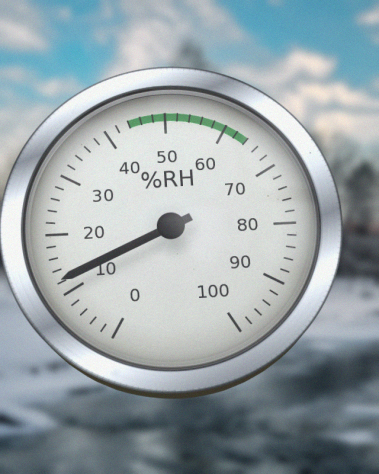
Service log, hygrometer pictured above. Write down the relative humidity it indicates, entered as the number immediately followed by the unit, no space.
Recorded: 12%
